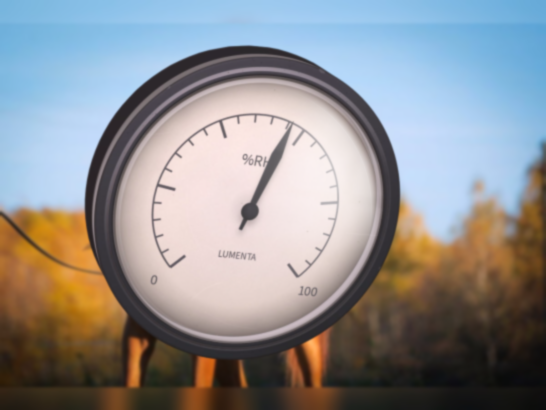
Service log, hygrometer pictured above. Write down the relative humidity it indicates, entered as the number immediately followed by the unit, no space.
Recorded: 56%
